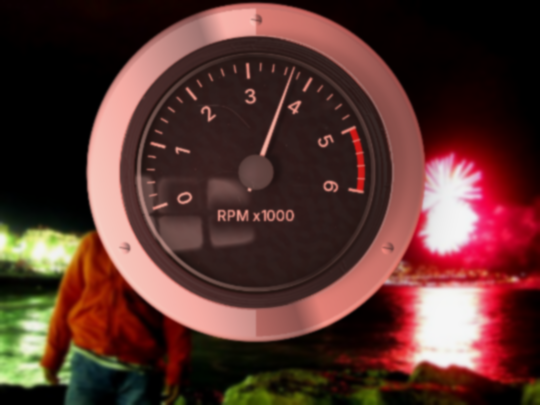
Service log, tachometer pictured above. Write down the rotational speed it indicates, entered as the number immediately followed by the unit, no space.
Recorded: 3700rpm
